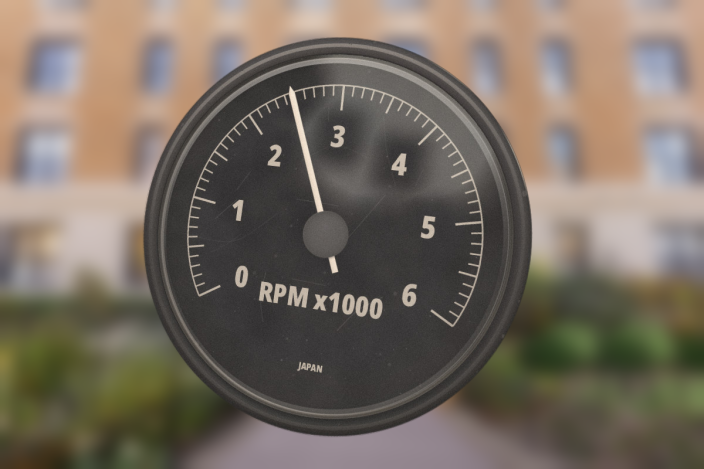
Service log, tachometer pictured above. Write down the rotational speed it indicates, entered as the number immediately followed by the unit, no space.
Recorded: 2500rpm
